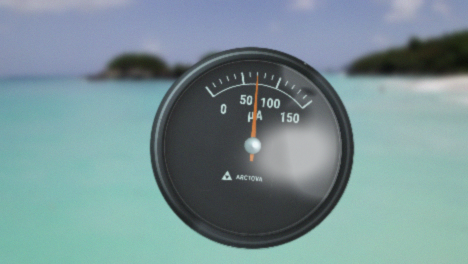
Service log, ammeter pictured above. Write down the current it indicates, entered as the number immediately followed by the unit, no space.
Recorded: 70µA
